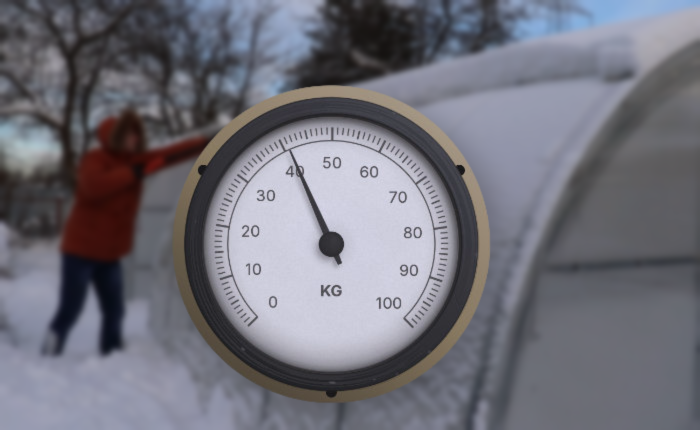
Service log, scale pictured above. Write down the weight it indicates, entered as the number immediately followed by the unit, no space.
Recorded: 41kg
